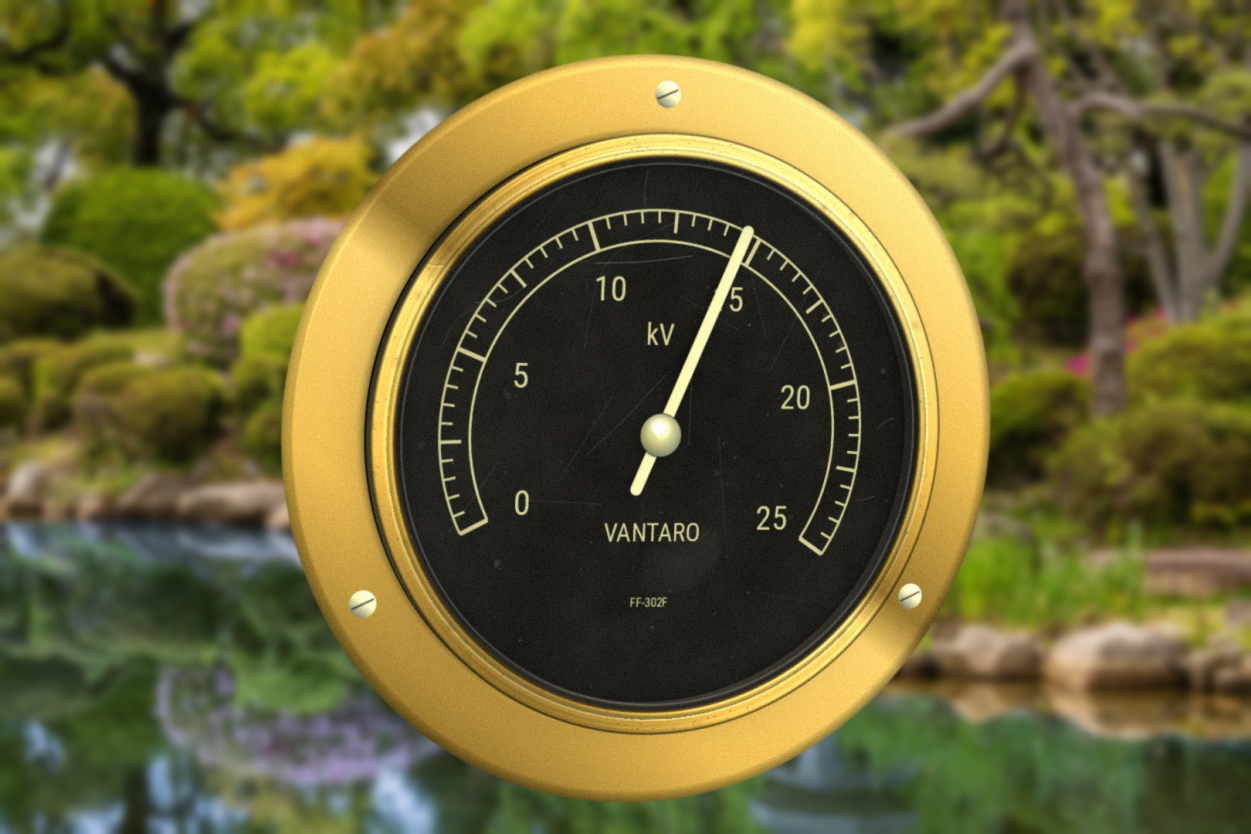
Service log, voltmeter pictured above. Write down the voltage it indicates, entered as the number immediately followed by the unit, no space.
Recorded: 14.5kV
